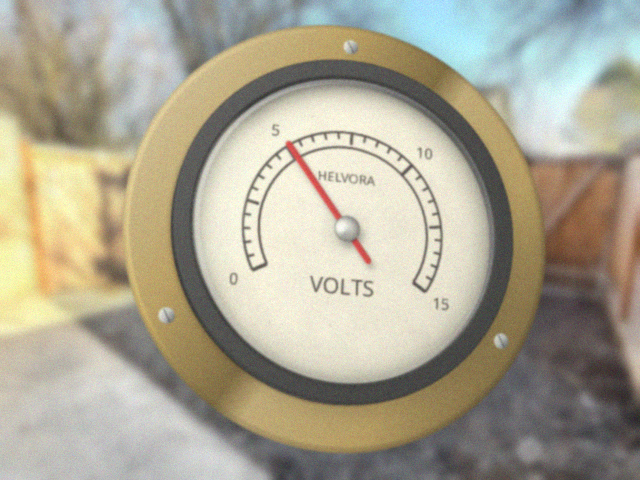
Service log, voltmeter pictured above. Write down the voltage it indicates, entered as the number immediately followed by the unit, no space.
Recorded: 5V
